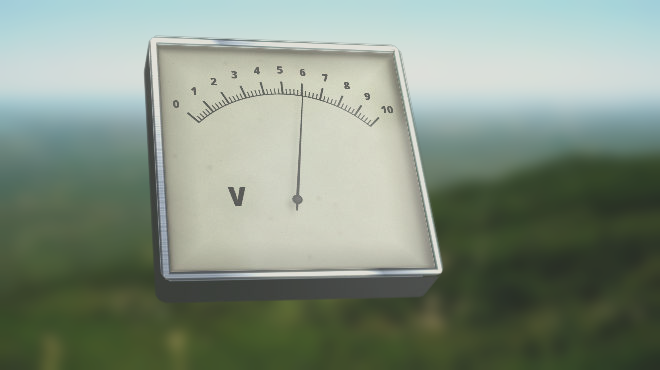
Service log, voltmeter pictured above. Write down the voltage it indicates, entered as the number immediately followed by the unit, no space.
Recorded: 6V
